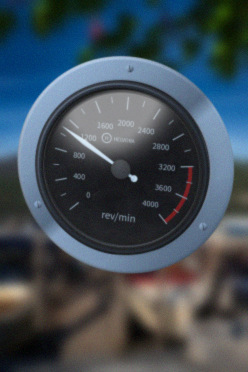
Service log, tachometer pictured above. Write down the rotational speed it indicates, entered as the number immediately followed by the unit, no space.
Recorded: 1100rpm
